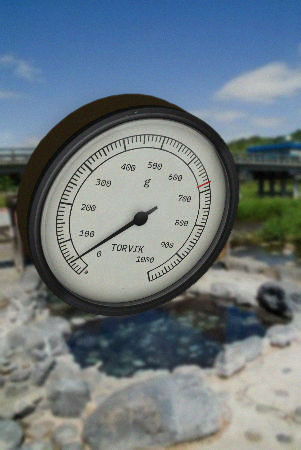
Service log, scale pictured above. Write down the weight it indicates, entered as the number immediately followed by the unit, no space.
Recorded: 50g
